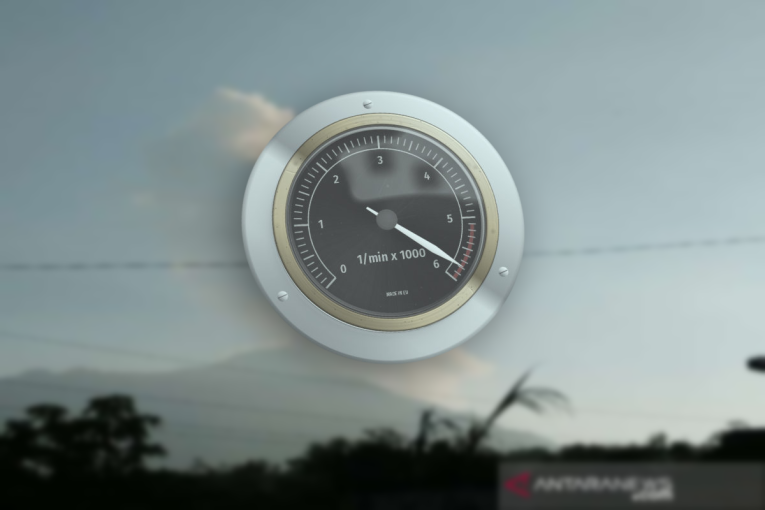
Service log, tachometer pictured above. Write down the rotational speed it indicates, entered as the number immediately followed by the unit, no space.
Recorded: 5800rpm
